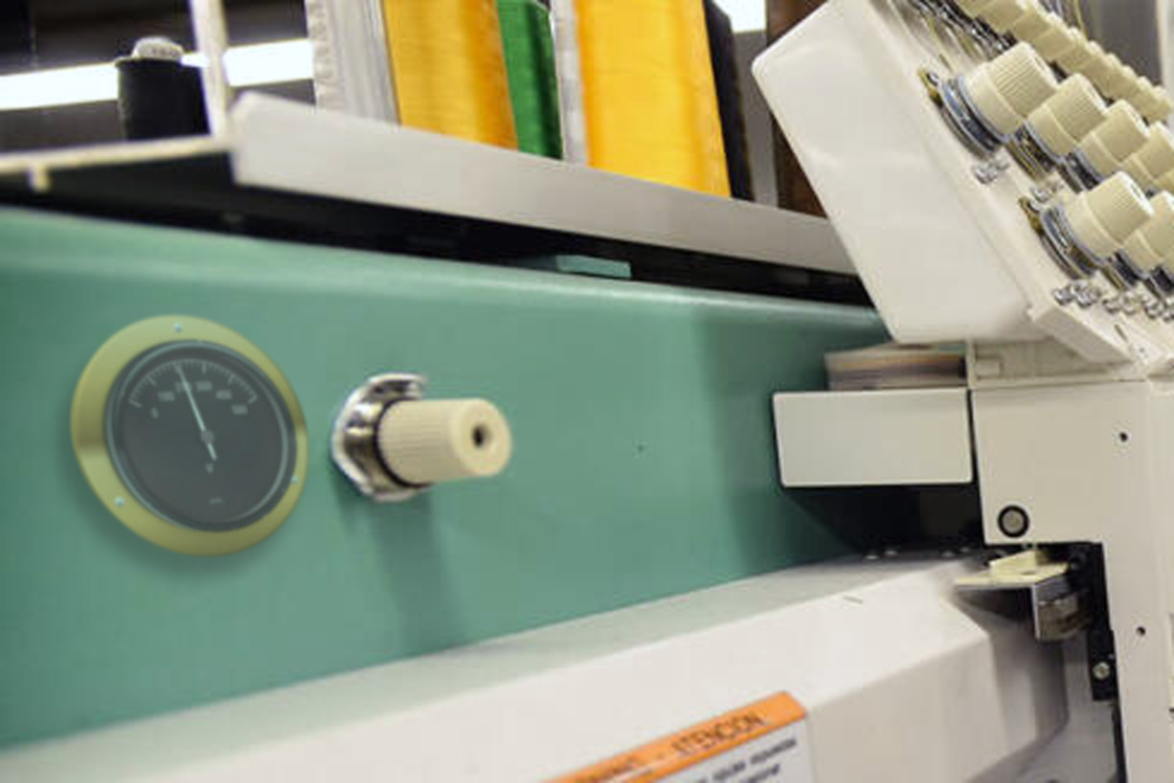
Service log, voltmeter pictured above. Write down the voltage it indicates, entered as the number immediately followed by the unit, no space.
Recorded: 200V
